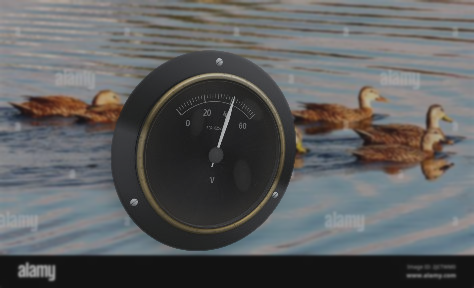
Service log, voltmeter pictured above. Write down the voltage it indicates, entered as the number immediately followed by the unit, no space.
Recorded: 40V
